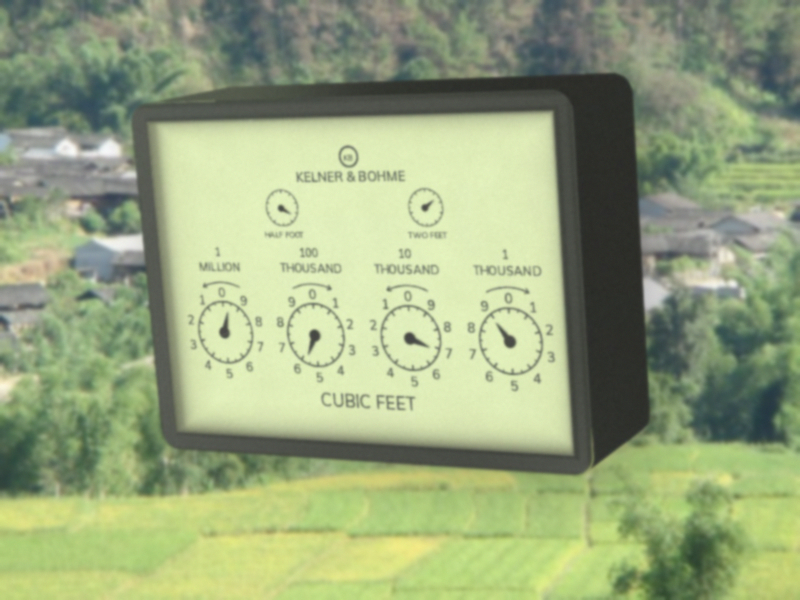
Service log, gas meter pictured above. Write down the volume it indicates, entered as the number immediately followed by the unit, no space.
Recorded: 956900ft³
